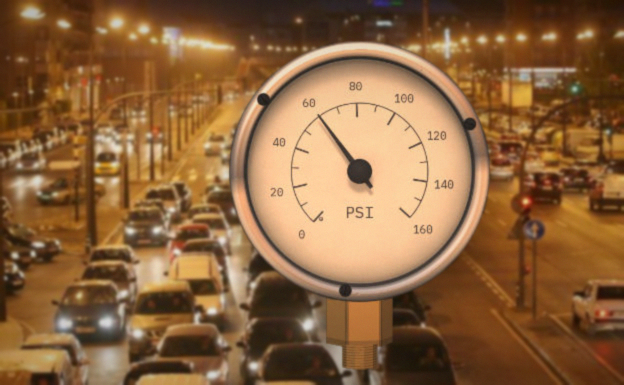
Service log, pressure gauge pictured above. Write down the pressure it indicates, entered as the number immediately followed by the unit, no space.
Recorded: 60psi
